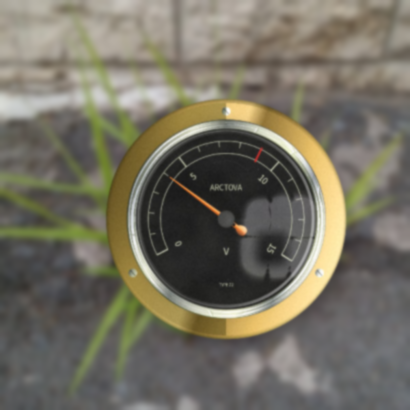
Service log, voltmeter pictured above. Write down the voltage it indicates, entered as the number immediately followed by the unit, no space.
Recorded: 4V
